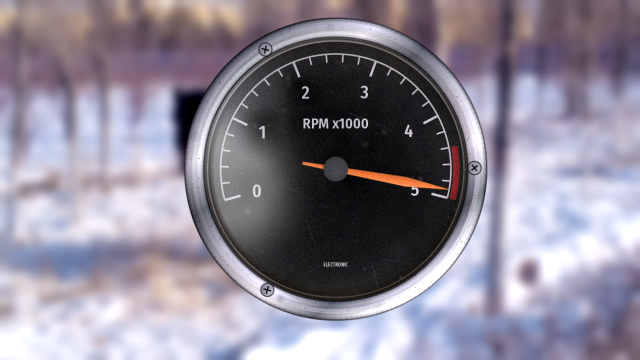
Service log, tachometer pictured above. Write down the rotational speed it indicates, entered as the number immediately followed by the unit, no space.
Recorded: 4900rpm
